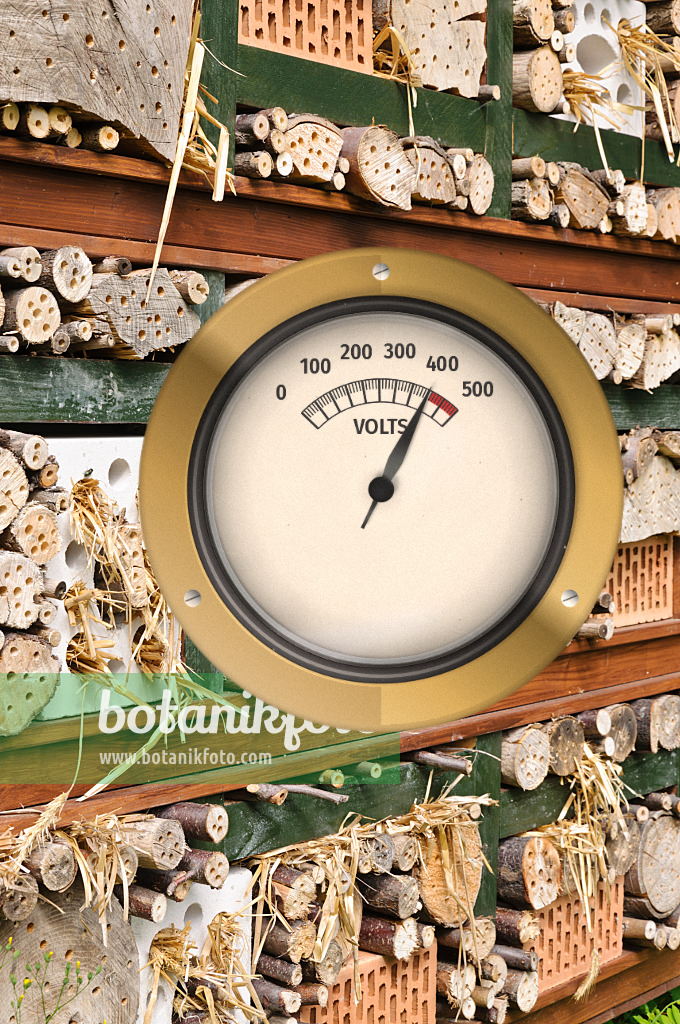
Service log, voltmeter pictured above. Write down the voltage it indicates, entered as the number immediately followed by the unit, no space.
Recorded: 400V
